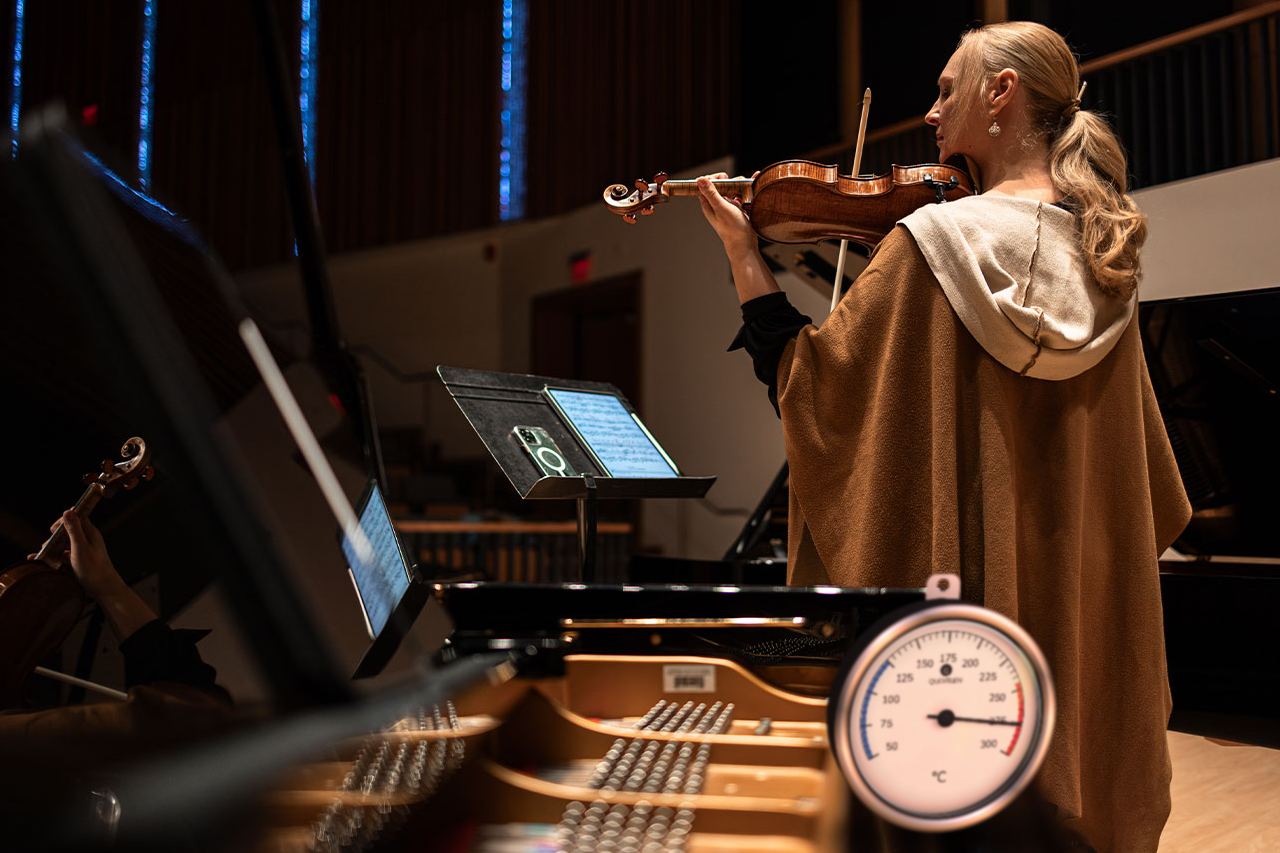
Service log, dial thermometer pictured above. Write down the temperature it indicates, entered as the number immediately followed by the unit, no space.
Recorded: 275°C
